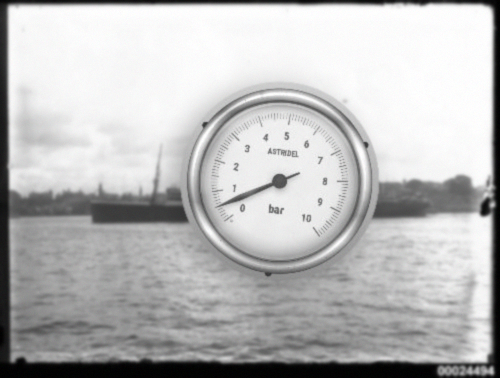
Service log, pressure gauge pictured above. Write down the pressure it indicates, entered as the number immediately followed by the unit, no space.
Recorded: 0.5bar
